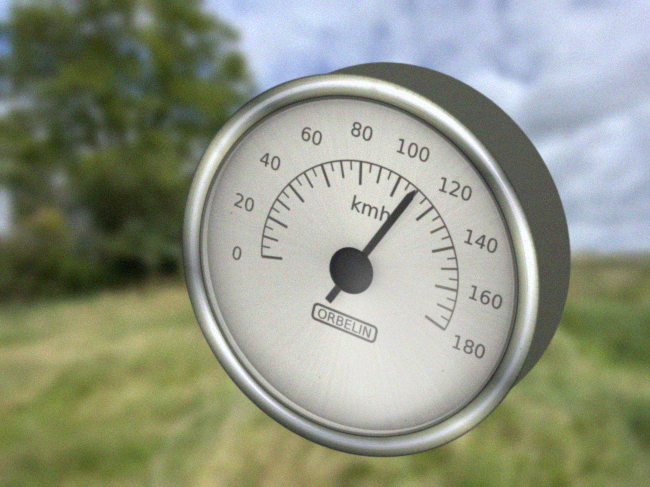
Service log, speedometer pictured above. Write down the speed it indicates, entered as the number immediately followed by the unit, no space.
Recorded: 110km/h
